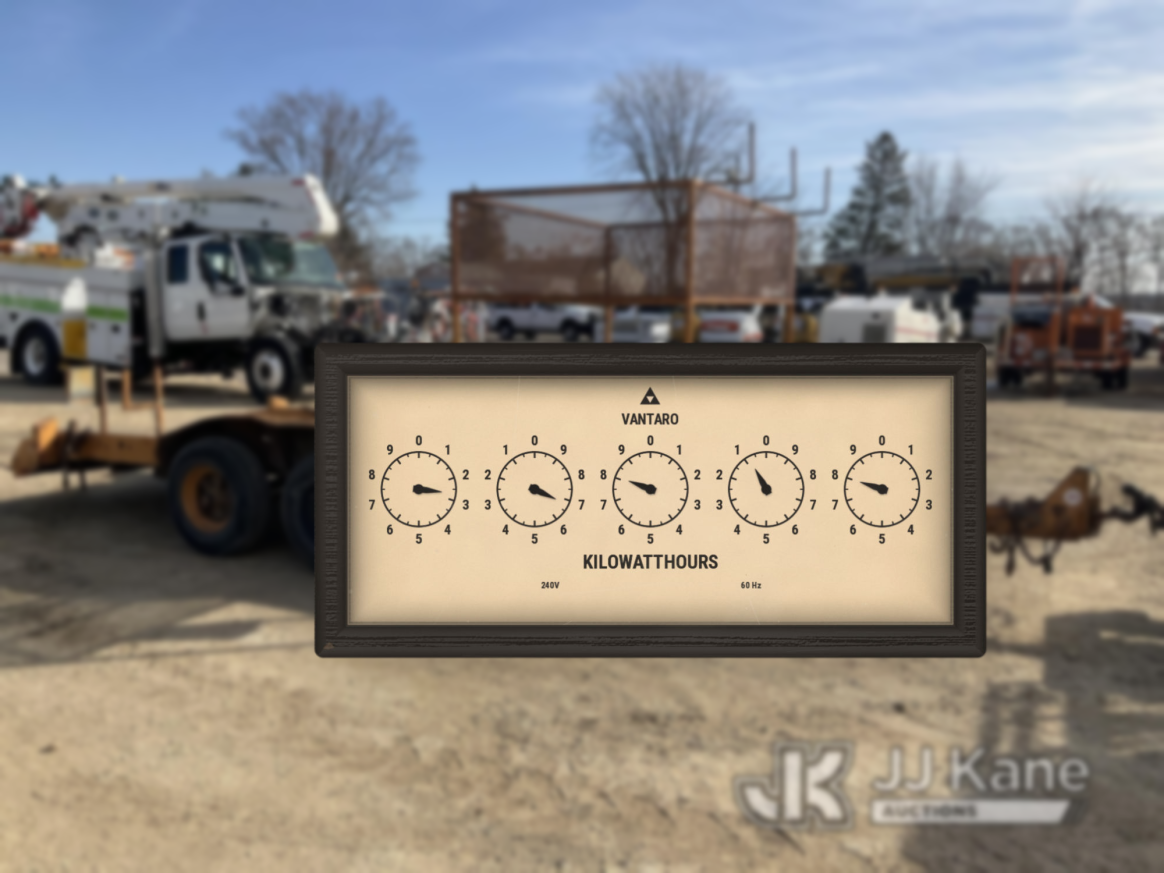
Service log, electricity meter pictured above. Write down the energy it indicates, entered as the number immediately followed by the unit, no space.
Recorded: 26808kWh
